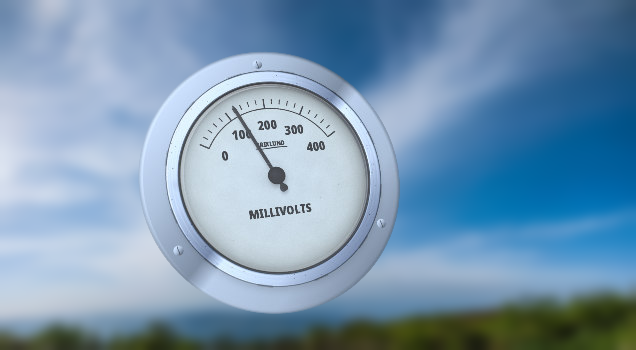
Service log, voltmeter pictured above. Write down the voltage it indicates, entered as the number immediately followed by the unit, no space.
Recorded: 120mV
